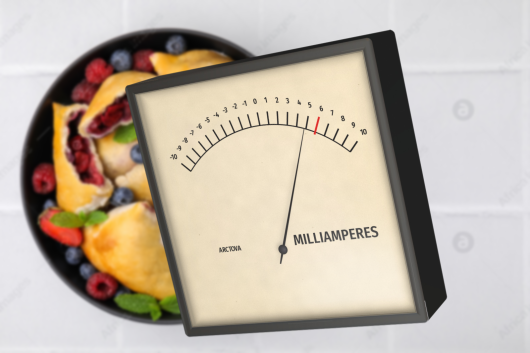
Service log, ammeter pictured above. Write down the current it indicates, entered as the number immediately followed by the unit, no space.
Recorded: 5mA
